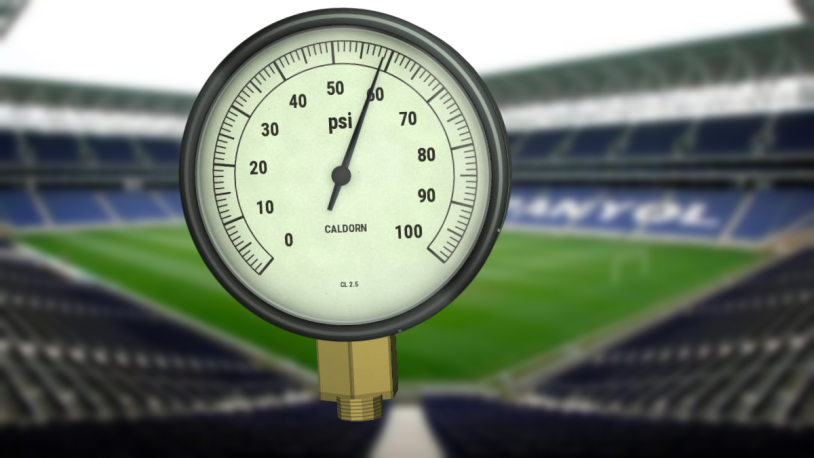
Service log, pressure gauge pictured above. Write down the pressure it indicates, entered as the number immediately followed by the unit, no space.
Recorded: 59psi
